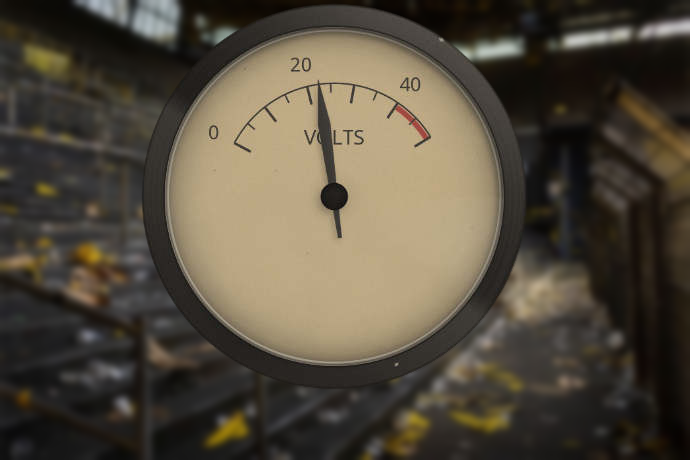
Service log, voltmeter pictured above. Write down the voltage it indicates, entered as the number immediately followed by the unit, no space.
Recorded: 22.5V
